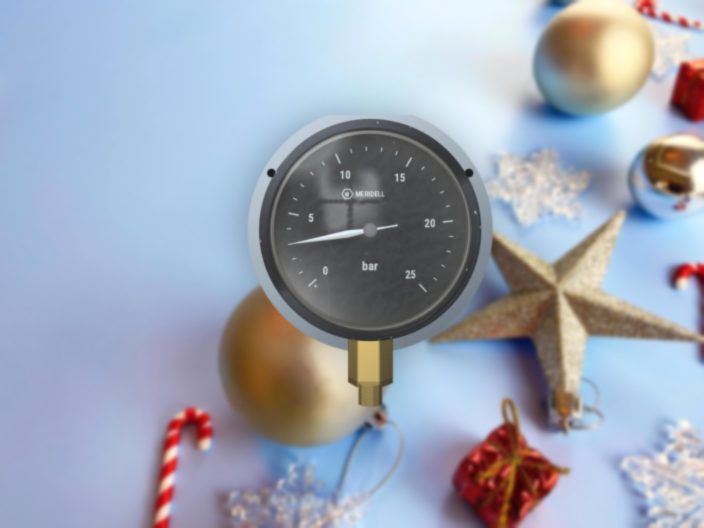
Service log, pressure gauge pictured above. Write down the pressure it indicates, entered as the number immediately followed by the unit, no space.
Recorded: 3bar
